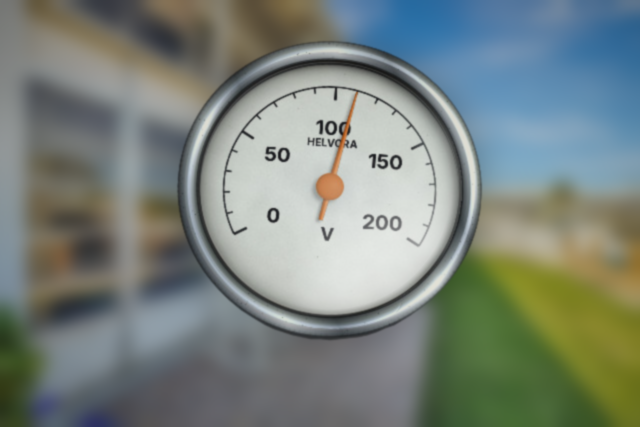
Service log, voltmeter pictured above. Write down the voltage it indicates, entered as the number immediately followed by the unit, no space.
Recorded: 110V
